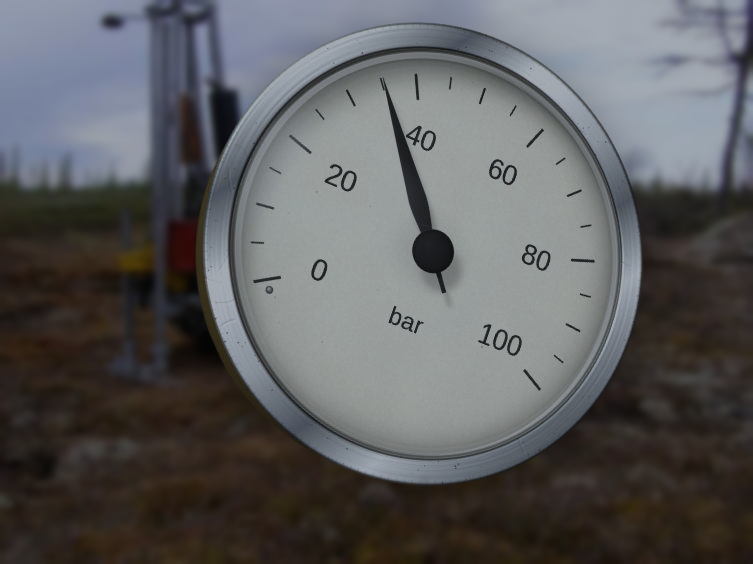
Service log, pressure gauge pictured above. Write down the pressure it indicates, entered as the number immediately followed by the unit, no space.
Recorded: 35bar
